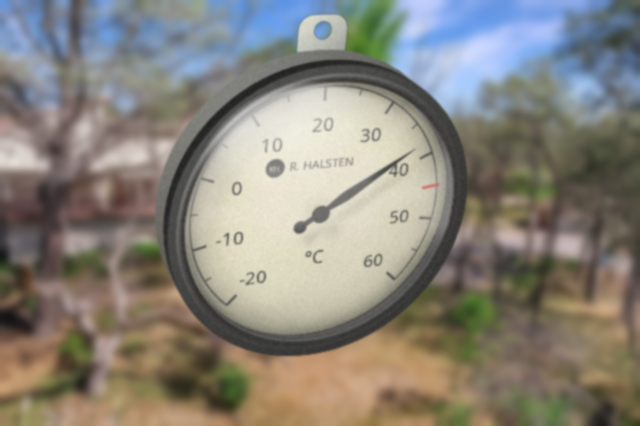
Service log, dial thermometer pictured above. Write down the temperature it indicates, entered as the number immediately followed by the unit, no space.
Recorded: 37.5°C
